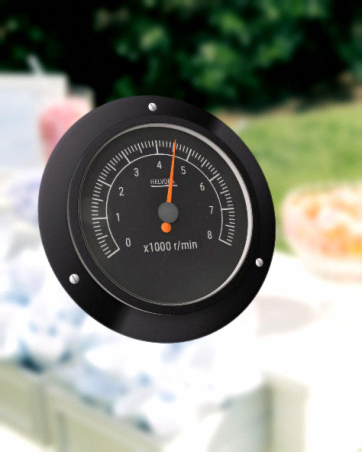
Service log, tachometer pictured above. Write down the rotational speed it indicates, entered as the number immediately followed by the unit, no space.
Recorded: 4500rpm
